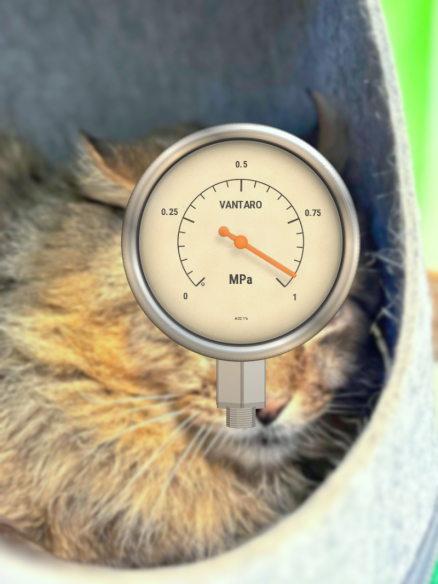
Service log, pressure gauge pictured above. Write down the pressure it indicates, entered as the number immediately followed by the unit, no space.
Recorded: 0.95MPa
